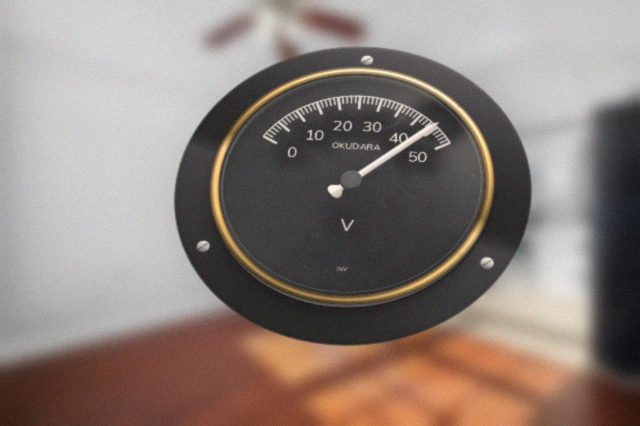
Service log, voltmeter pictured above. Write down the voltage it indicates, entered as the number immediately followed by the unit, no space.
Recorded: 45V
